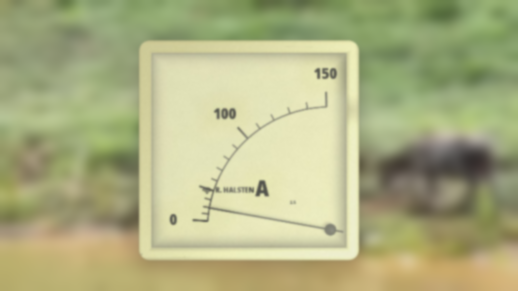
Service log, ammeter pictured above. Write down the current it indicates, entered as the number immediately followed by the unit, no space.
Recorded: 30A
